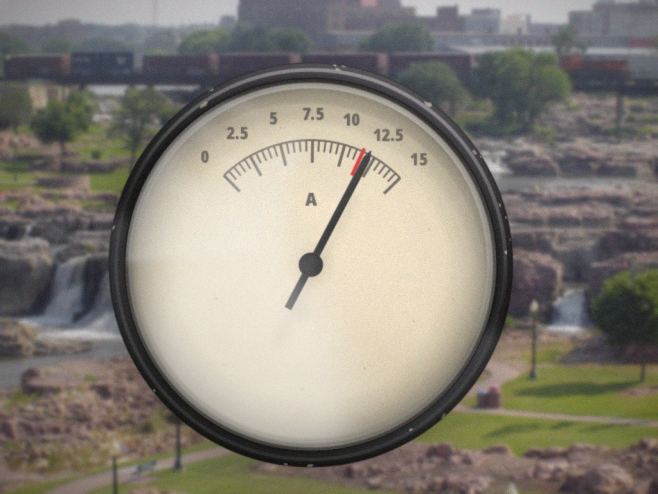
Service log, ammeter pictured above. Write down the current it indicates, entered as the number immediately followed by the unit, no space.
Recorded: 12A
